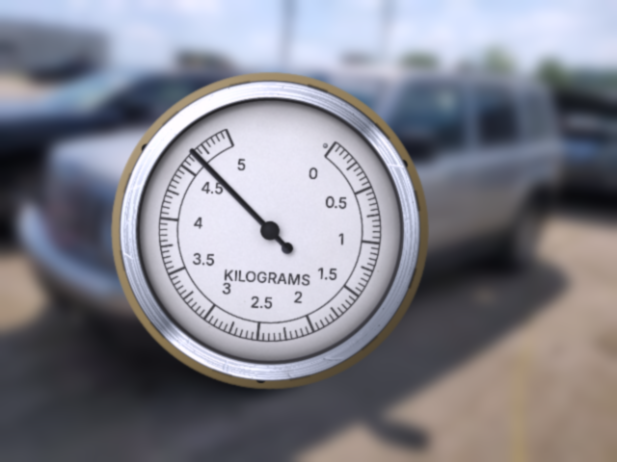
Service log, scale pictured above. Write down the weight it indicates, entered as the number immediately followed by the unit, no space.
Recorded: 4.65kg
